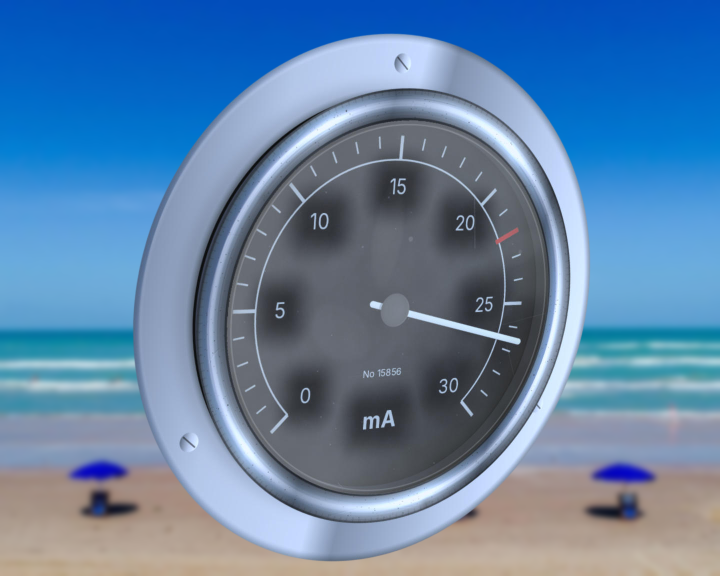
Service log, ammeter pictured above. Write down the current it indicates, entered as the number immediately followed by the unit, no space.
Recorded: 26.5mA
